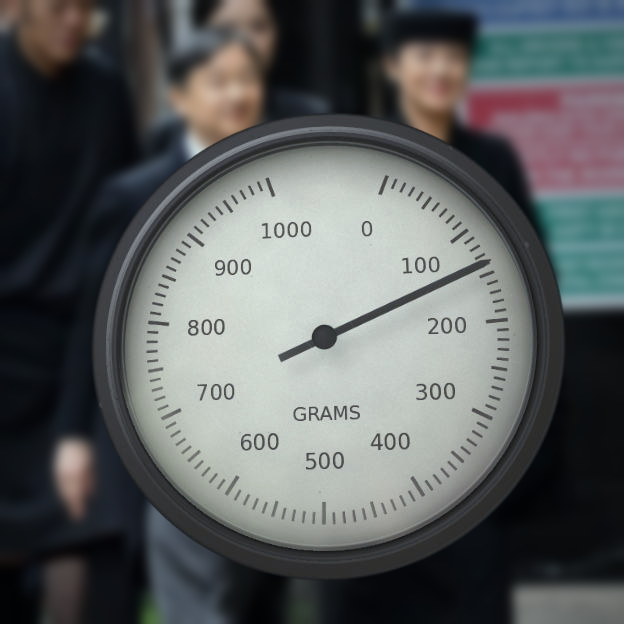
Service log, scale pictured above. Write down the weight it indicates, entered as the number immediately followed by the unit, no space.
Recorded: 140g
